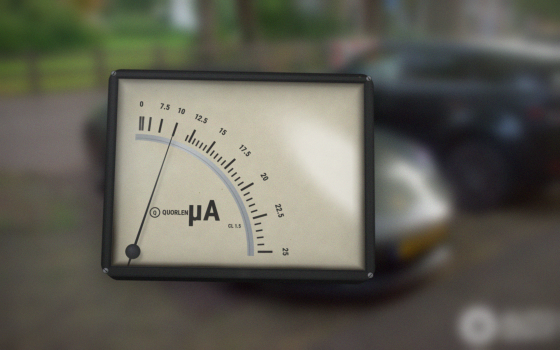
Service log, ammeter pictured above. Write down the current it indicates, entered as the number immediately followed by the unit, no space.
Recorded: 10µA
